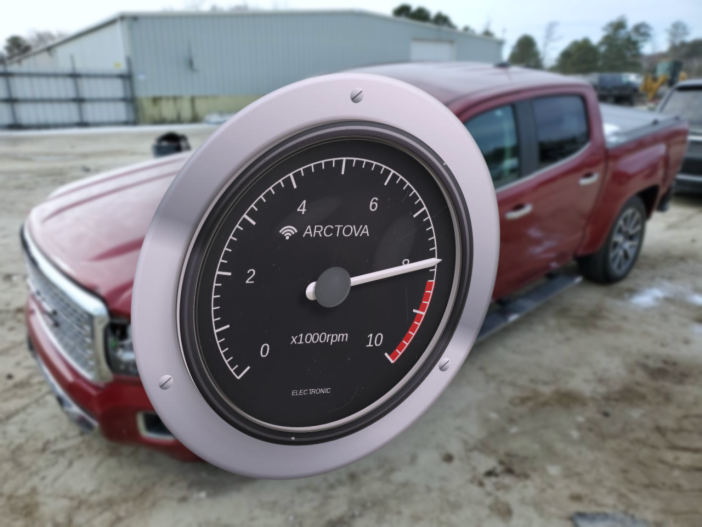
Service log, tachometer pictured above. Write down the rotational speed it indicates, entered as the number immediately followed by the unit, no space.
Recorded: 8000rpm
